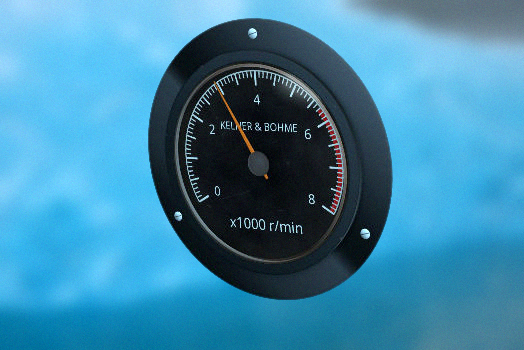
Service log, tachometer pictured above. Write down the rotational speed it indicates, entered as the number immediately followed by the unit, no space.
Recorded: 3000rpm
